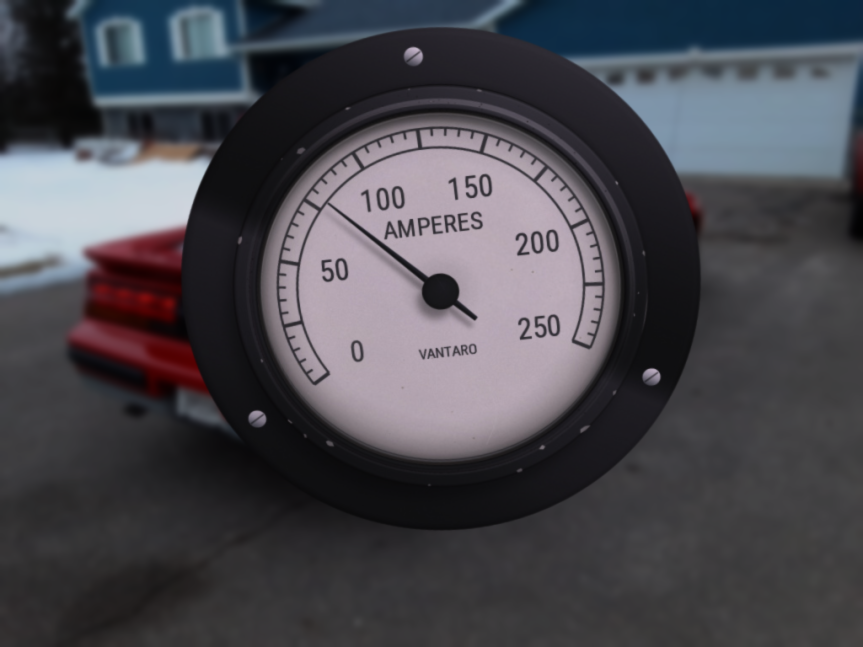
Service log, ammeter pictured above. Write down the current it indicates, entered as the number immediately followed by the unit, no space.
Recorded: 80A
